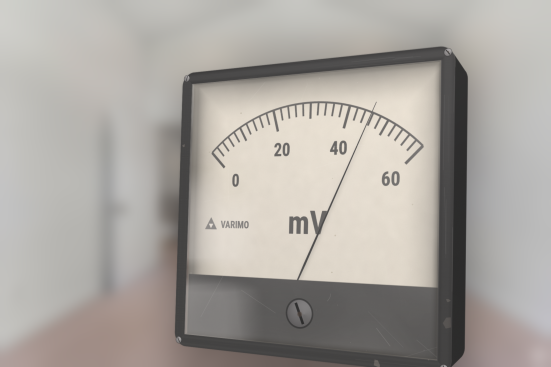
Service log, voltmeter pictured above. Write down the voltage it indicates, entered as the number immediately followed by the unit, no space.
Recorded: 46mV
